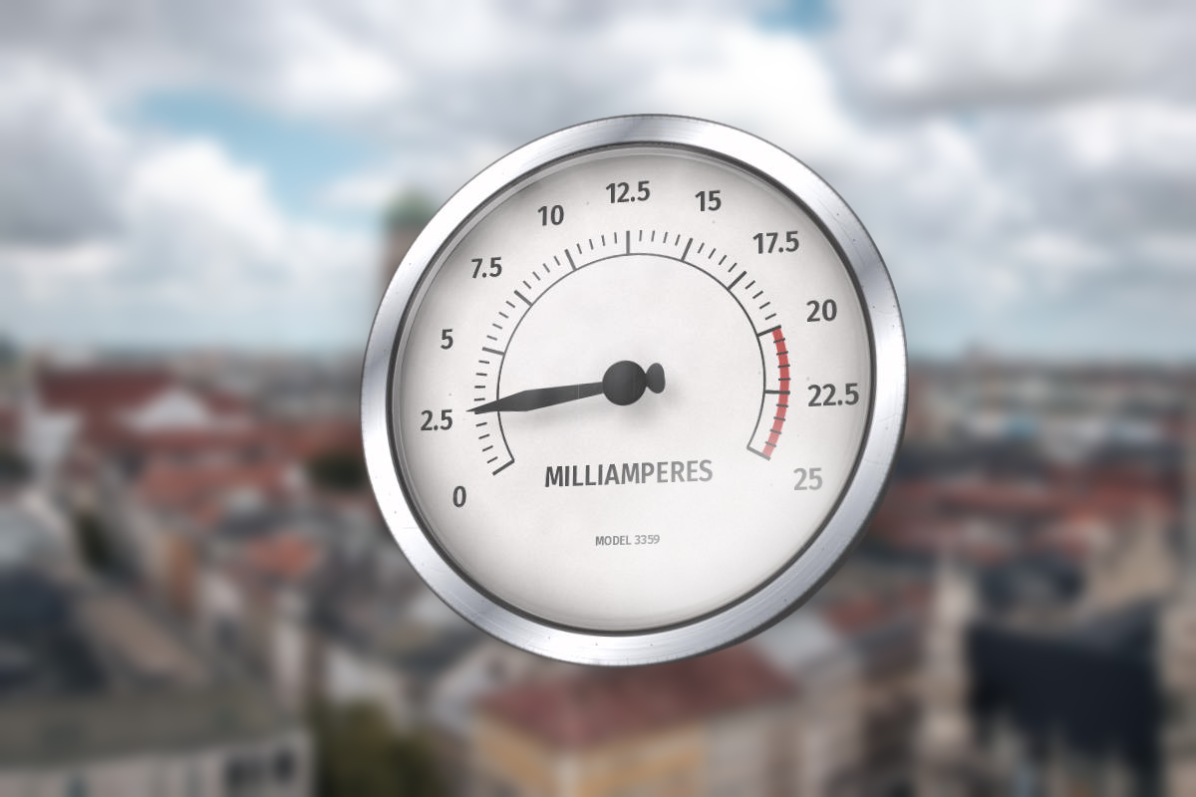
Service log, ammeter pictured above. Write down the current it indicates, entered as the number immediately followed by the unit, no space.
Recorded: 2.5mA
